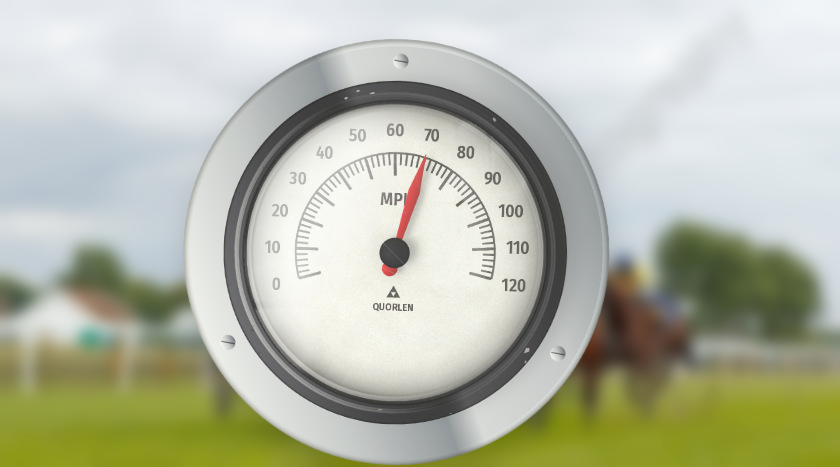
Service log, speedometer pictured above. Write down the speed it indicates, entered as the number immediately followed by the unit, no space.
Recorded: 70mph
